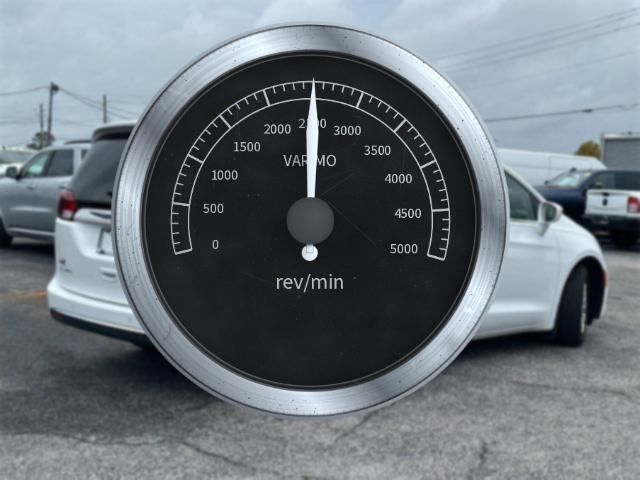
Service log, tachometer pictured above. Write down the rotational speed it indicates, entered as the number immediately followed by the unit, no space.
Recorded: 2500rpm
